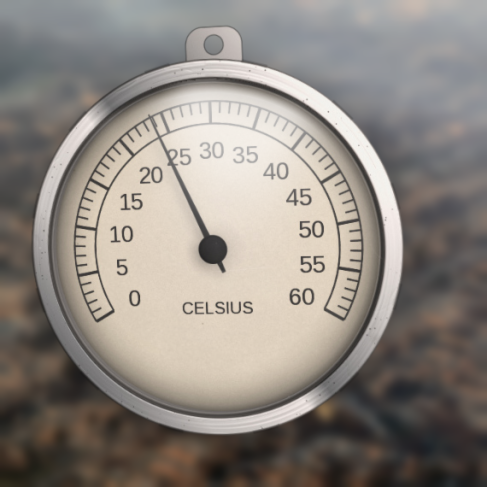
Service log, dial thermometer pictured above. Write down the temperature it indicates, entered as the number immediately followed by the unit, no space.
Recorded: 24°C
